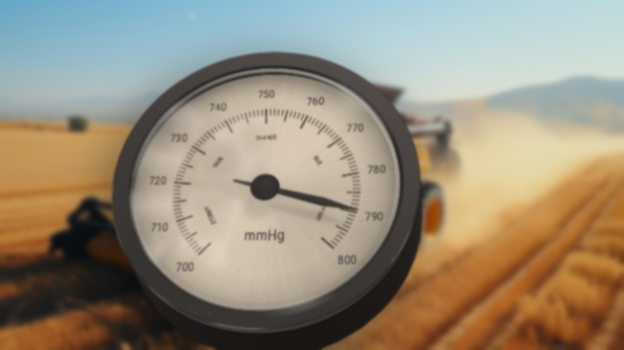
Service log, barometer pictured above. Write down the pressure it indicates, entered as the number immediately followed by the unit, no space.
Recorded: 790mmHg
